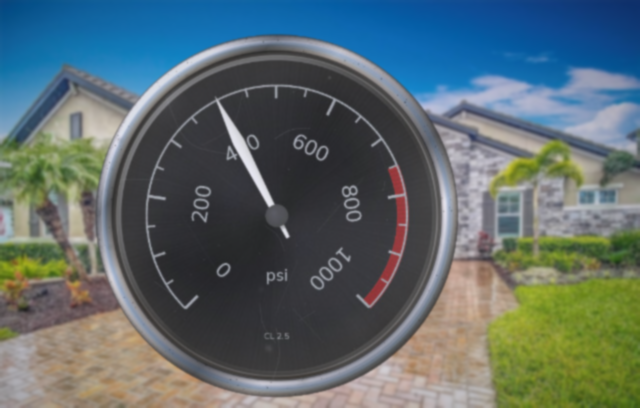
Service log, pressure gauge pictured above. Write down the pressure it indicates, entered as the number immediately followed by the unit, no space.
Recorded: 400psi
